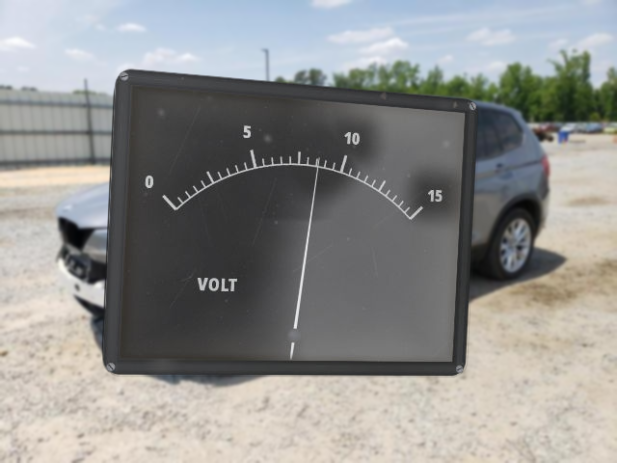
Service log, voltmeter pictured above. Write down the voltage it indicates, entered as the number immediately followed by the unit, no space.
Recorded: 8.5V
